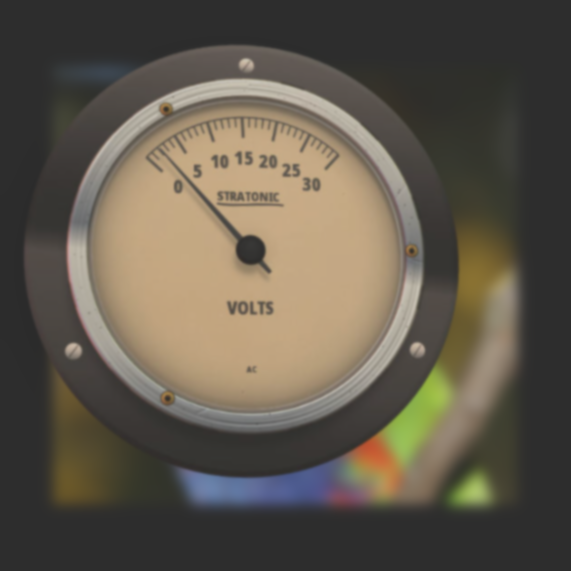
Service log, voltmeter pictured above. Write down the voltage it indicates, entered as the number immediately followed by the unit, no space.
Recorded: 2V
